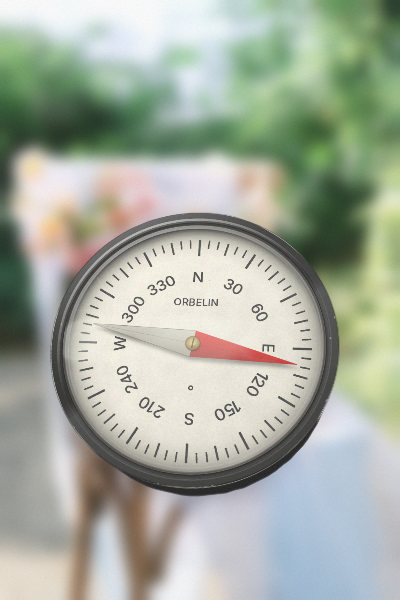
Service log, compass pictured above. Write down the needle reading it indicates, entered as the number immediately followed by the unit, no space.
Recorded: 100°
